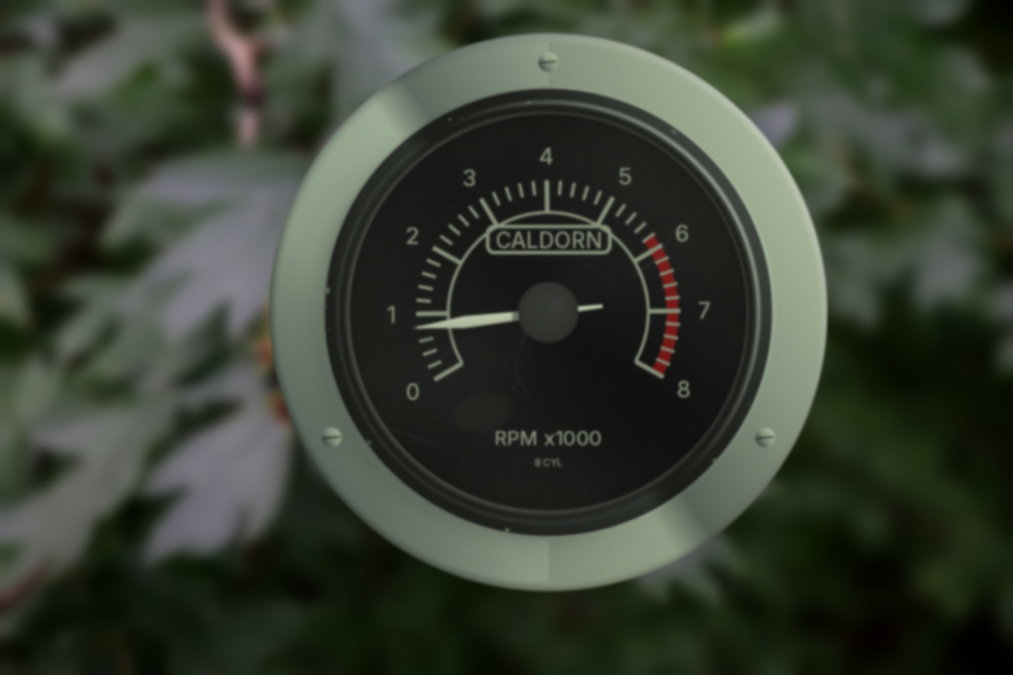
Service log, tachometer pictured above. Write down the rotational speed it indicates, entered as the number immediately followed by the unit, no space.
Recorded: 800rpm
